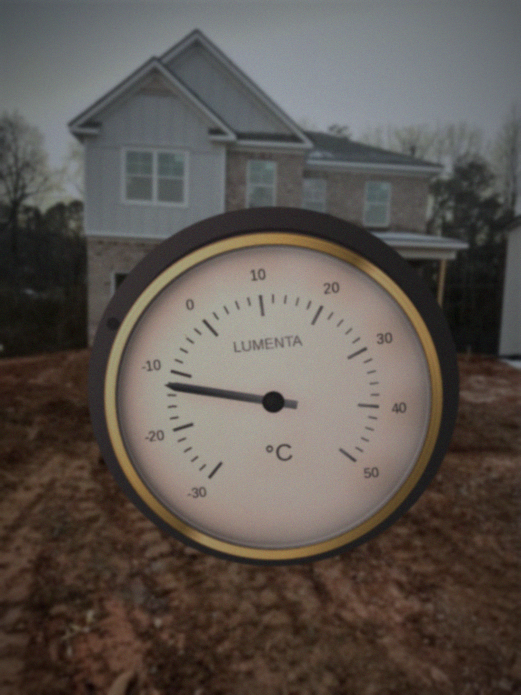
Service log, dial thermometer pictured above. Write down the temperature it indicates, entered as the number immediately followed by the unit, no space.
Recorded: -12°C
